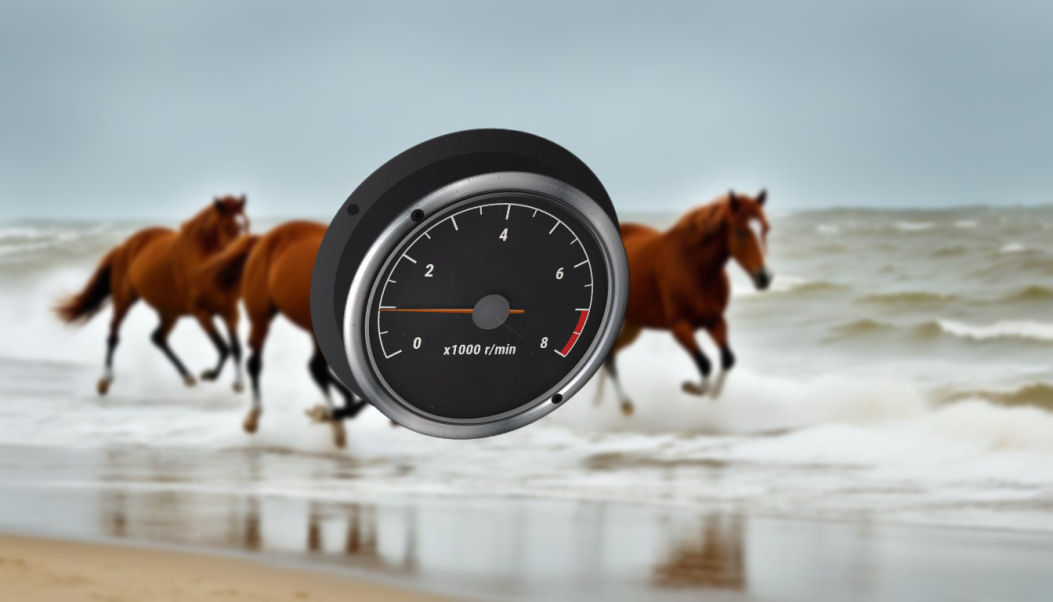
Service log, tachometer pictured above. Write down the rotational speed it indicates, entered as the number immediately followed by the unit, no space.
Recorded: 1000rpm
